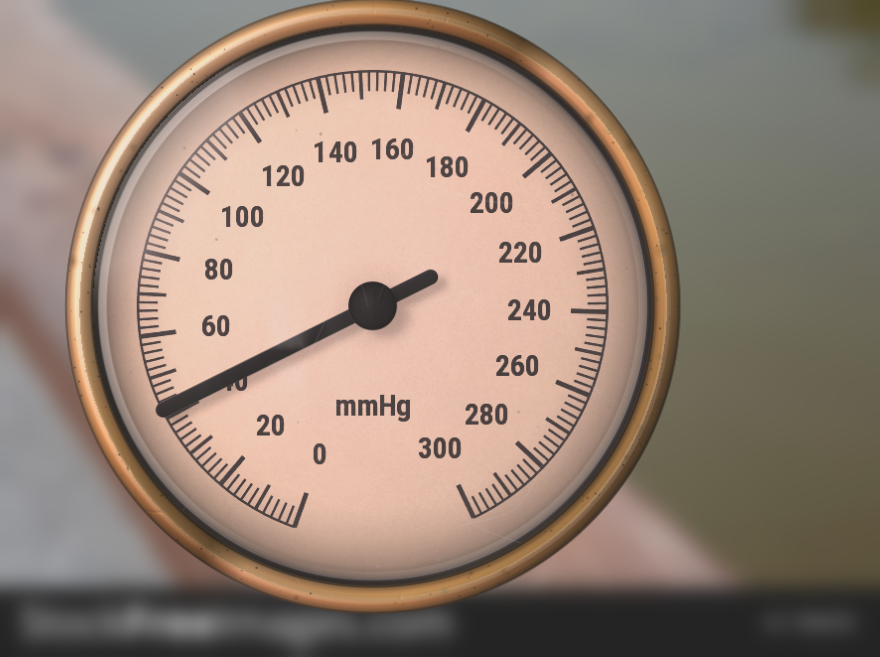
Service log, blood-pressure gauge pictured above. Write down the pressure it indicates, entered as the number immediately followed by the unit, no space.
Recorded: 42mmHg
